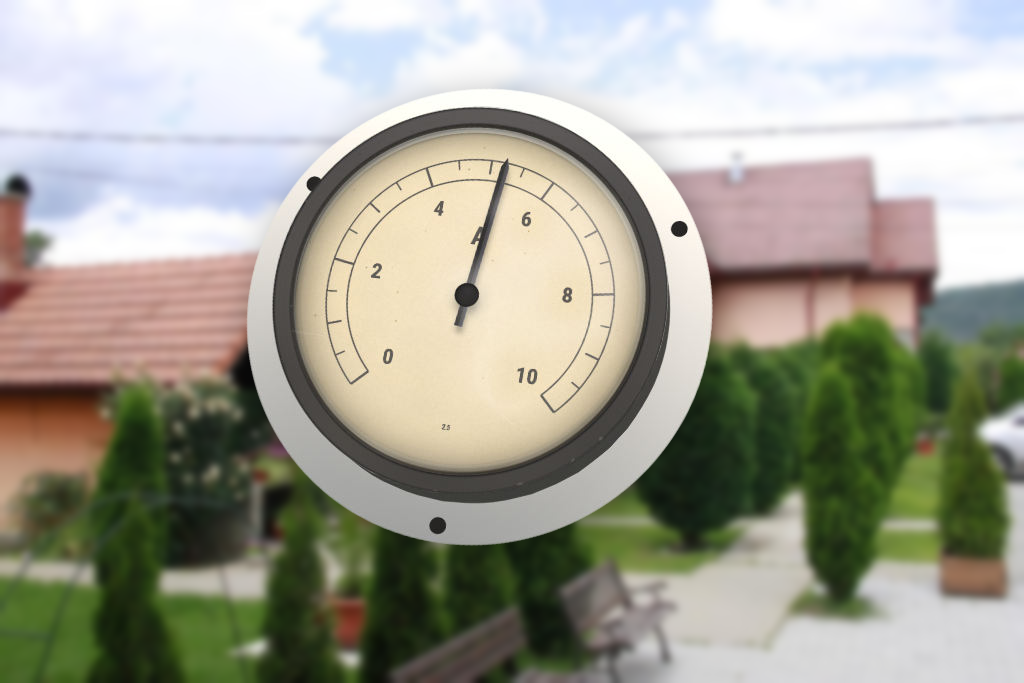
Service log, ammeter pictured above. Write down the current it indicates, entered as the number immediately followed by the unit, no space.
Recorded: 5.25A
